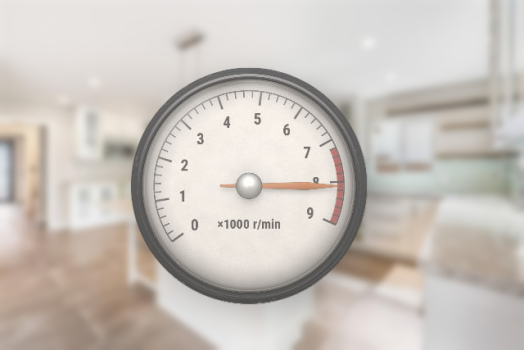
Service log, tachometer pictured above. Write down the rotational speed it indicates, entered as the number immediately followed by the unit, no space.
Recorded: 8100rpm
